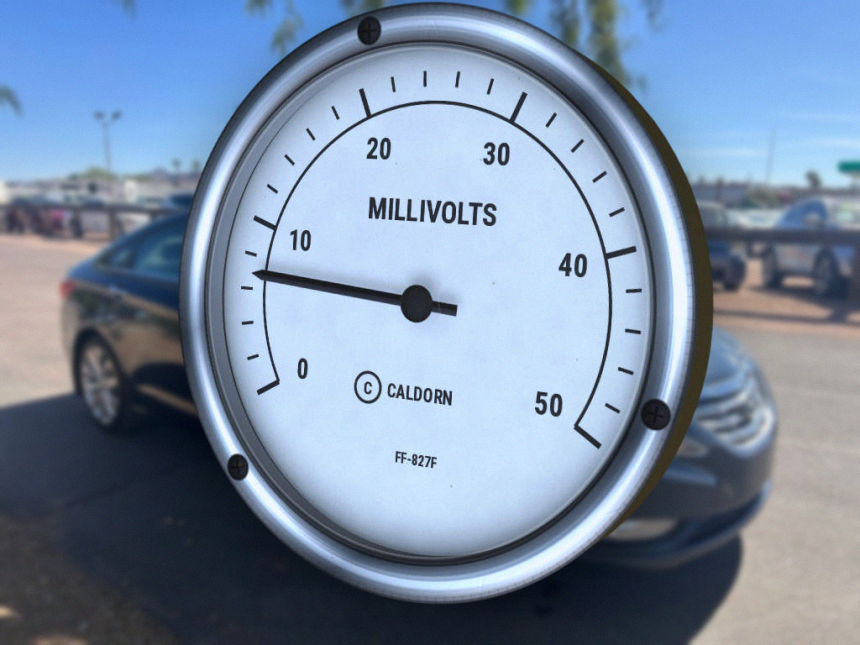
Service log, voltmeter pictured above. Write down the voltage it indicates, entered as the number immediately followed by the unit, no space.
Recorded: 7mV
